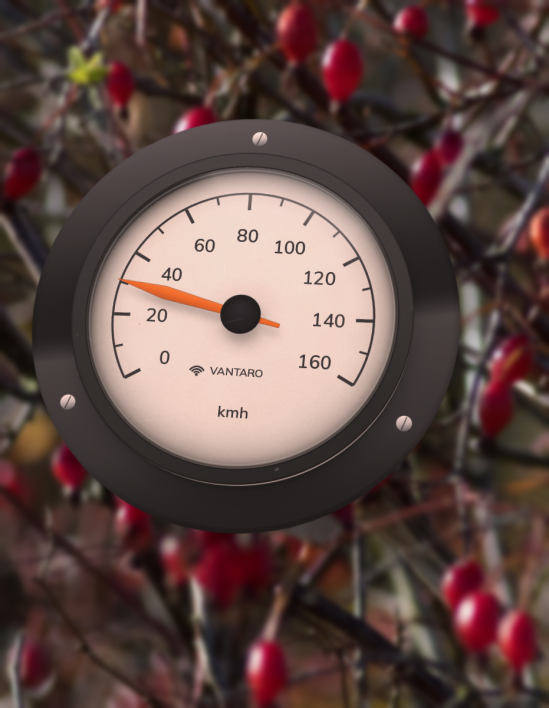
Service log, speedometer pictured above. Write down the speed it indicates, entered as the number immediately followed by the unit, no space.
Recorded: 30km/h
